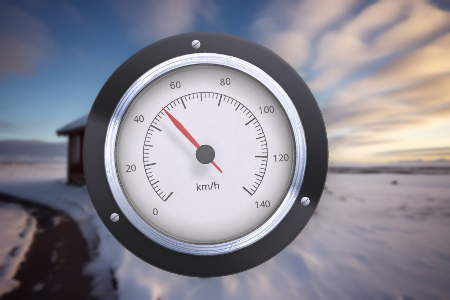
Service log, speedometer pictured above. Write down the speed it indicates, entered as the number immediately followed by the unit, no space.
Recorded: 50km/h
